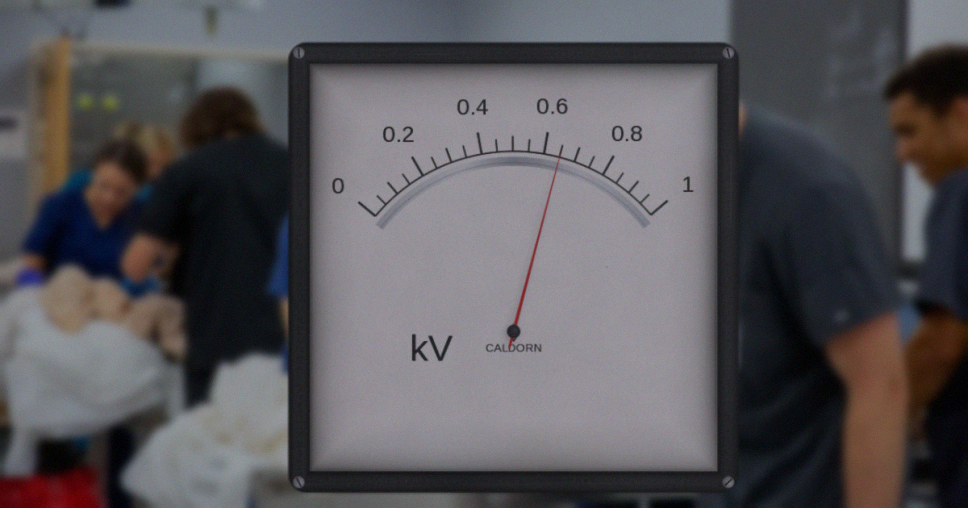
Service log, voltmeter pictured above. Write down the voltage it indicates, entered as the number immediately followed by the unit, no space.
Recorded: 0.65kV
